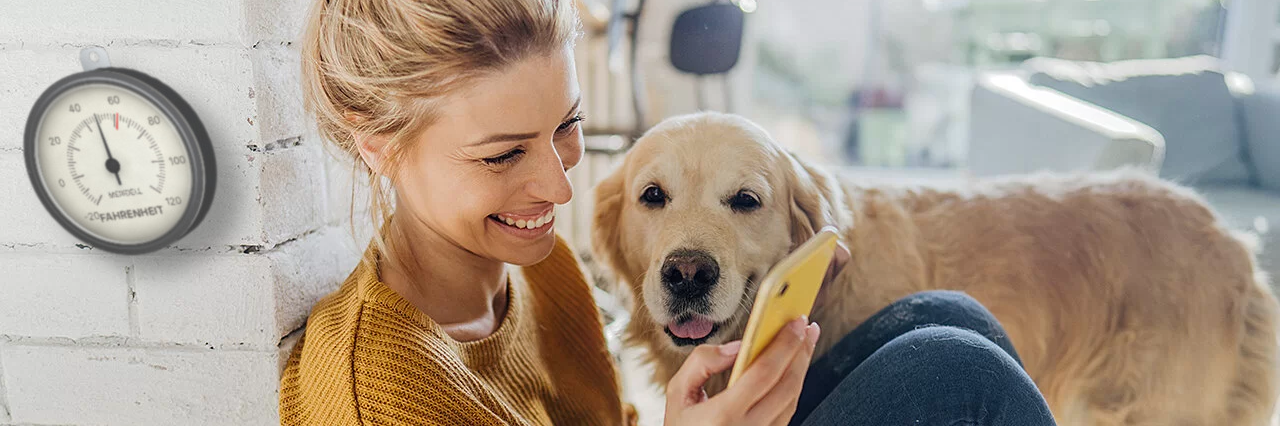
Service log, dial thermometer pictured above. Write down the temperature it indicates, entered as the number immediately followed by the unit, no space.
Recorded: 50°F
